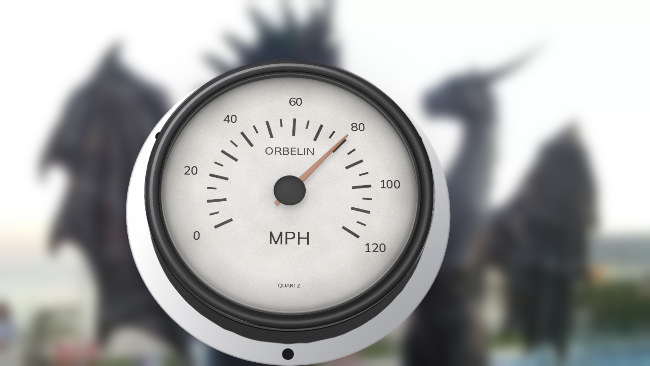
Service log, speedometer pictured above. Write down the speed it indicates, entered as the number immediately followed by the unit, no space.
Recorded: 80mph
